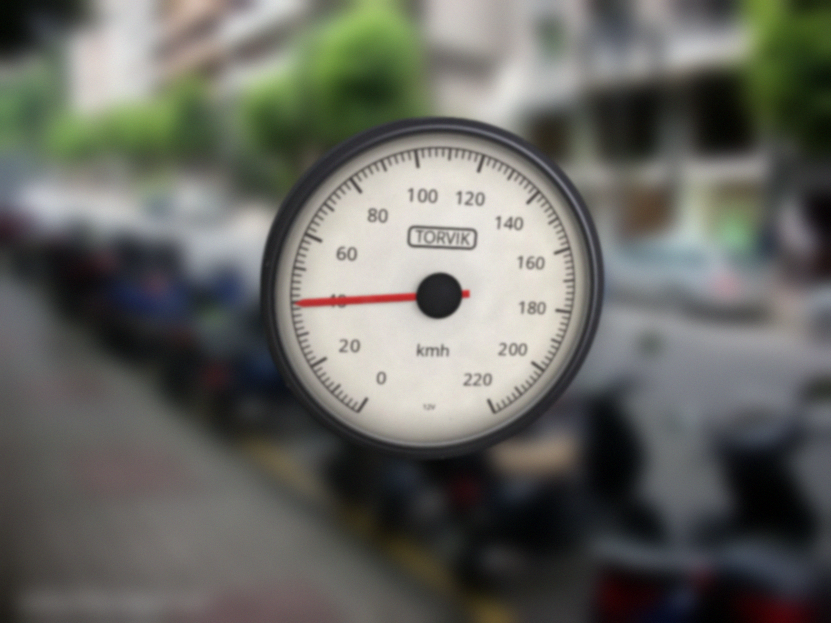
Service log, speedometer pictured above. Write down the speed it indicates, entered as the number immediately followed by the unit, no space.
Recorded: 40km/h
